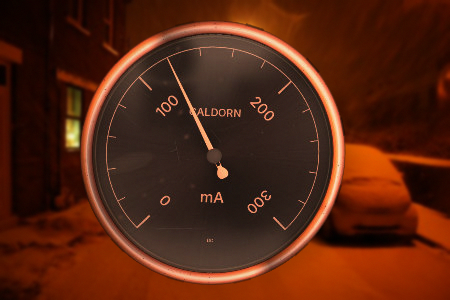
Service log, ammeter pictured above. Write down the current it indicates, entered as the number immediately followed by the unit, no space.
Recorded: 120mA
